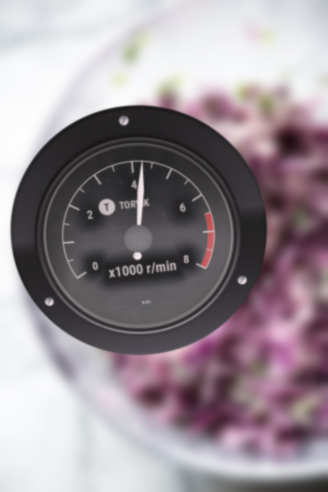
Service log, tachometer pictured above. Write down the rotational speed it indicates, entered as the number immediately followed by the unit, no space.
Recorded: 4250rpm
